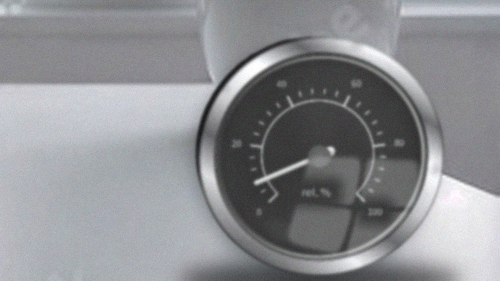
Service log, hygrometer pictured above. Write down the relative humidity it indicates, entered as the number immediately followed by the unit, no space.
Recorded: 8%
